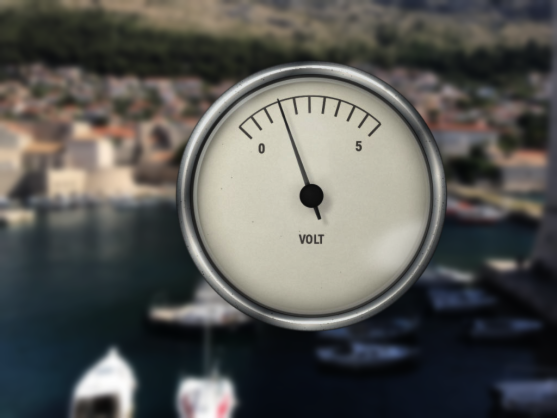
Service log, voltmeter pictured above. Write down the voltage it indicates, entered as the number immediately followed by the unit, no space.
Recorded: 1.5V
